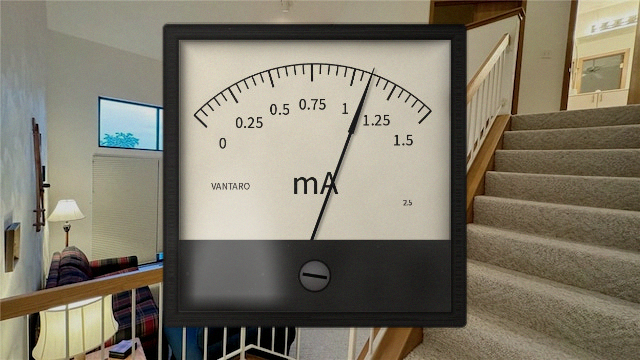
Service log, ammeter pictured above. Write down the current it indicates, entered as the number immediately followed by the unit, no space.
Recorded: 1.1mA
